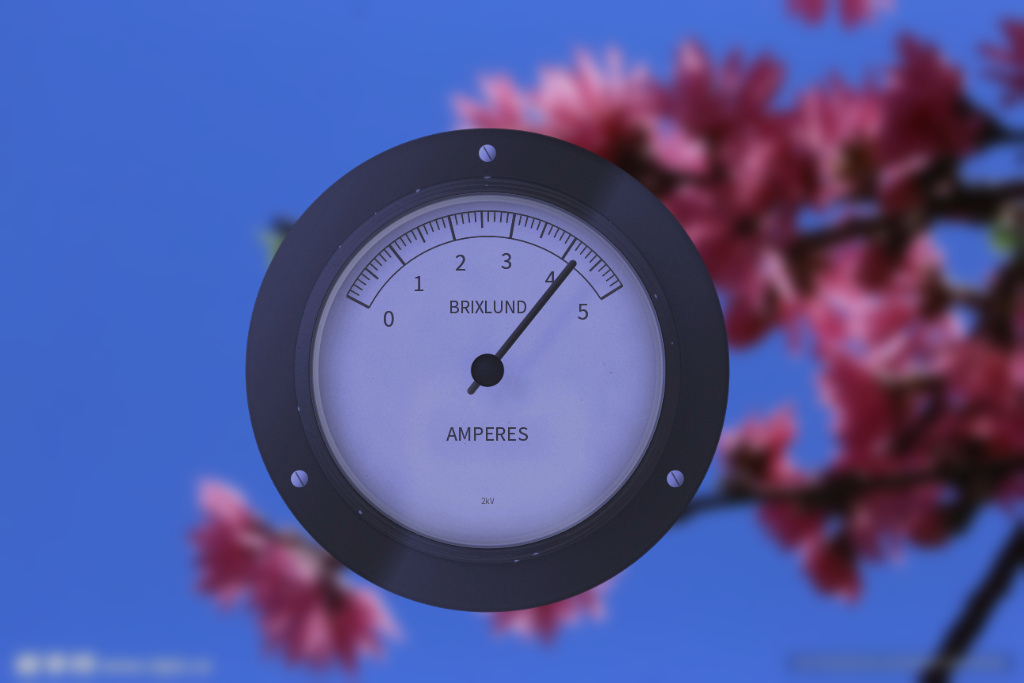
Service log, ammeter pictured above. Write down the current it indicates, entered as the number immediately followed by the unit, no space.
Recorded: 4.2A
